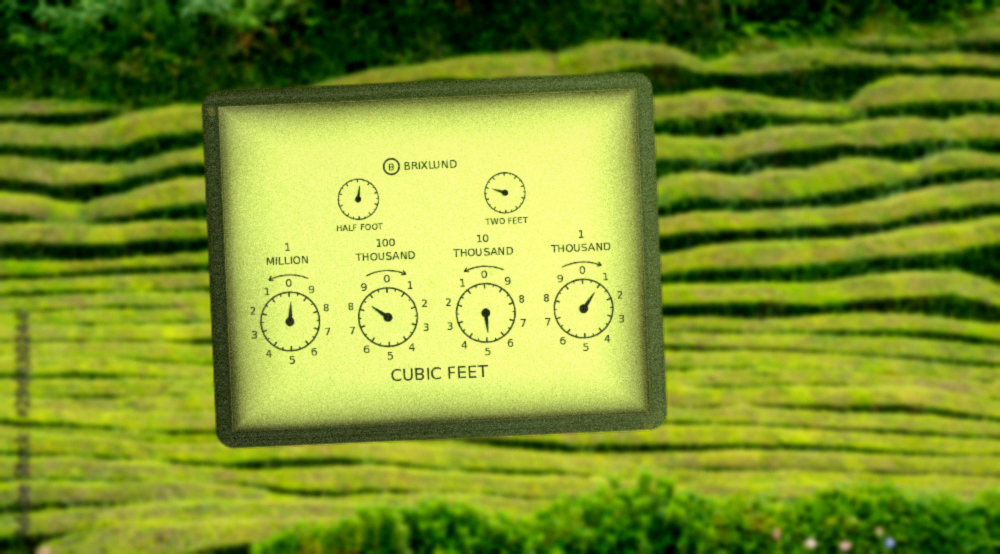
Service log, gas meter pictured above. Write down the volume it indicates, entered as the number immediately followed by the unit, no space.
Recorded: 985100ft³
